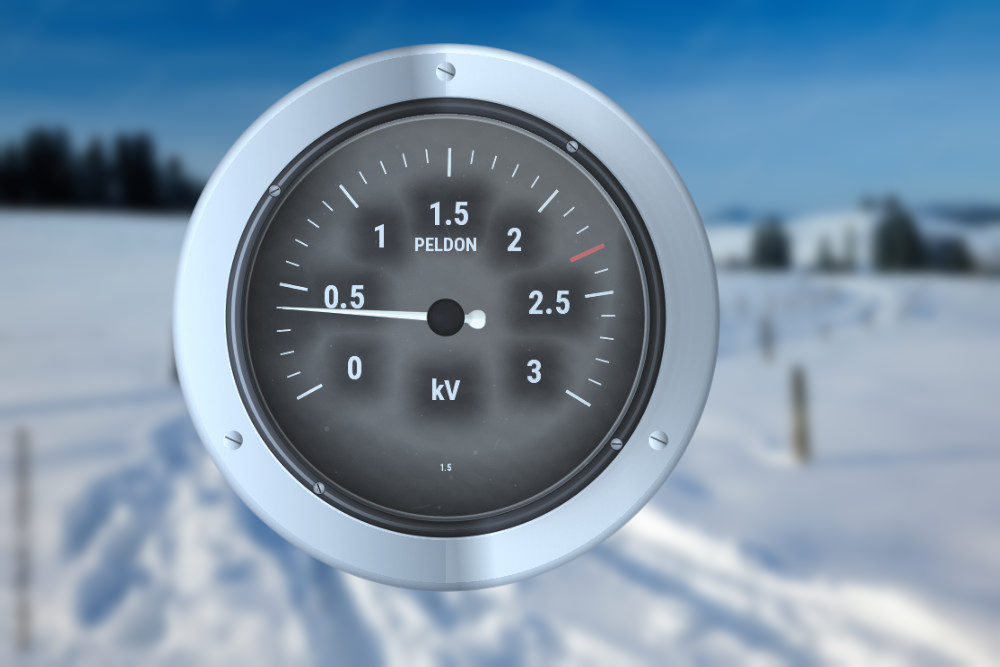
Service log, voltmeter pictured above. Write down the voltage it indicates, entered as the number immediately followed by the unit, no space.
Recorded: 0.4kV
